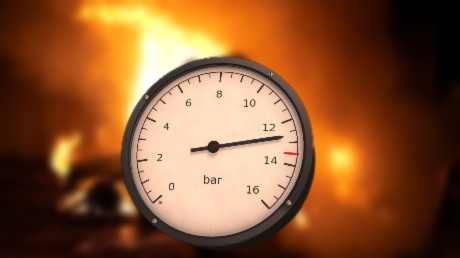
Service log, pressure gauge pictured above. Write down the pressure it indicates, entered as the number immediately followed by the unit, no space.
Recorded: 12.75bar
